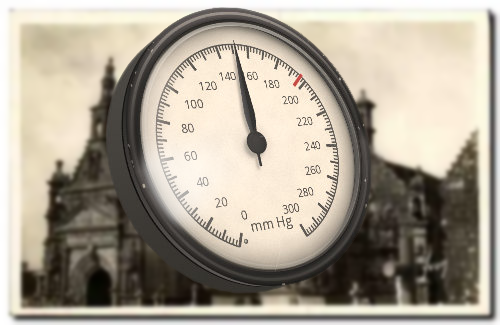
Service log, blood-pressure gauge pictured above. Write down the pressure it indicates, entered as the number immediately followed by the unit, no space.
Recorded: 150mmHg
